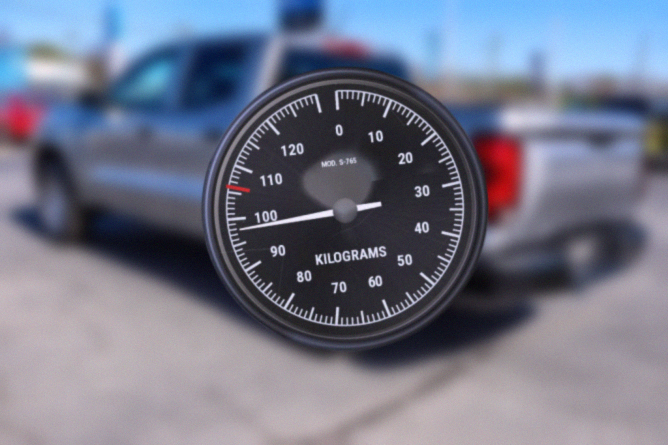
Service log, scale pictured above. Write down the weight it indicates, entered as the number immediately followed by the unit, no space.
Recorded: 98kg
